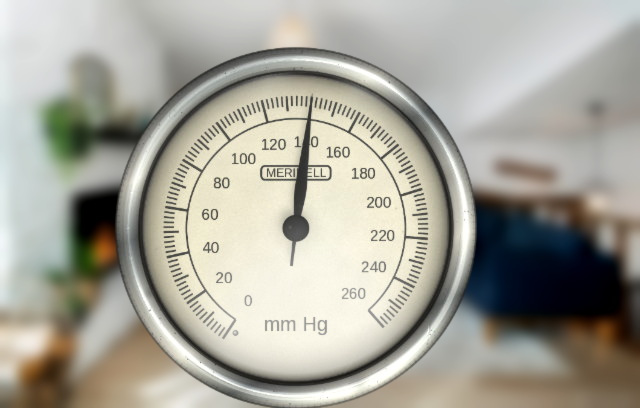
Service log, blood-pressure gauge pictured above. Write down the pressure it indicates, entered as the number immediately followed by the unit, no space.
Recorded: 140mmHg
